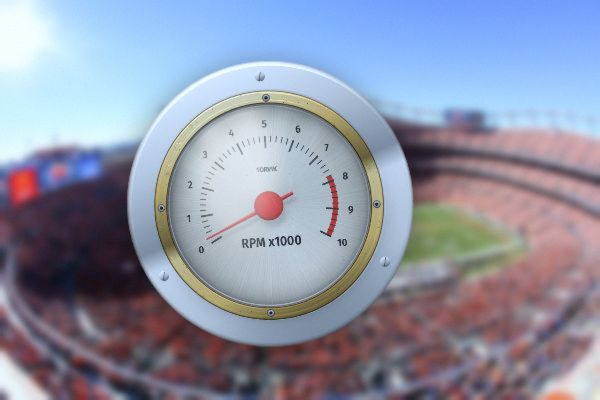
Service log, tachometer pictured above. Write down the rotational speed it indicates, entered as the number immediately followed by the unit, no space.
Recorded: 200rpm
